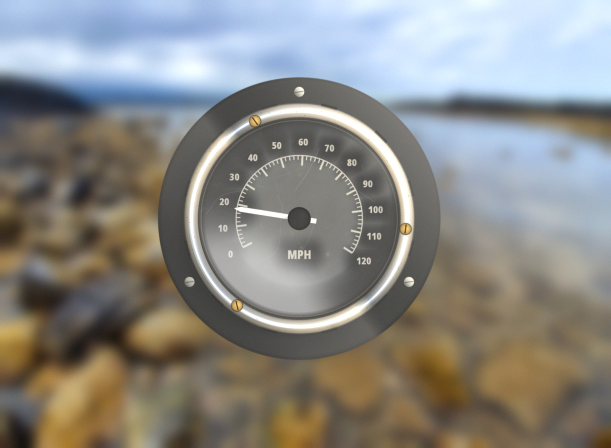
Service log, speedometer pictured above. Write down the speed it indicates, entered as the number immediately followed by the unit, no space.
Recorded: 18mph
